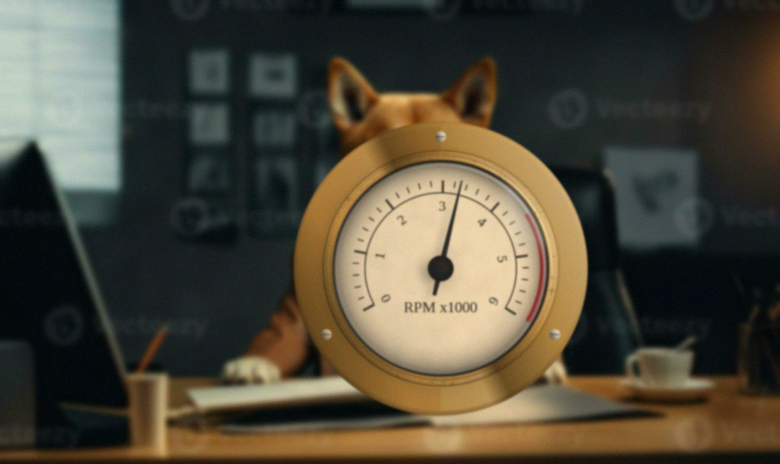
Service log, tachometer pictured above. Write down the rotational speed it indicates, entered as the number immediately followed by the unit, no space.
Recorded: 3300rpm
